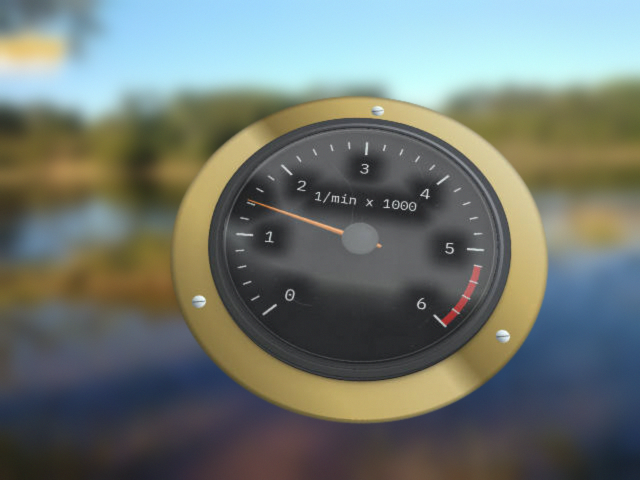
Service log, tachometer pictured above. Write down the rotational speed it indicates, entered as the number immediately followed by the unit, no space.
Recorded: 1400rpm
